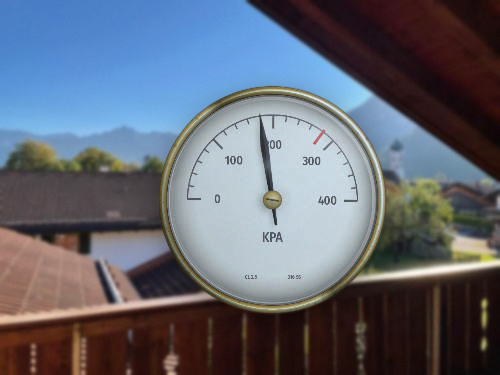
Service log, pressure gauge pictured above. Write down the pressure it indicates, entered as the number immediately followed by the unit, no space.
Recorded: 180kPa
